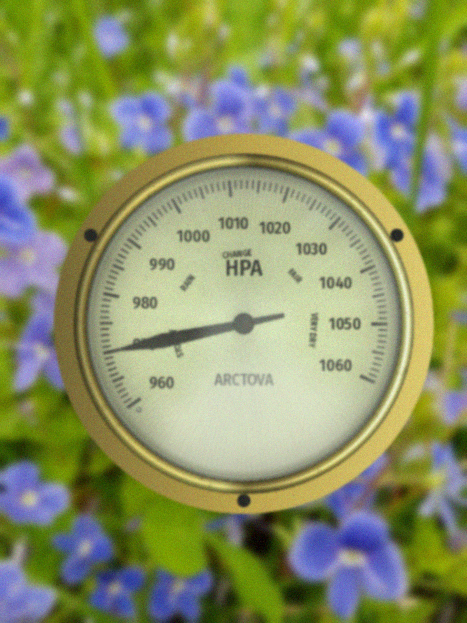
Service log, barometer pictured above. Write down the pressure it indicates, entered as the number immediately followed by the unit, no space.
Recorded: 970hPa
